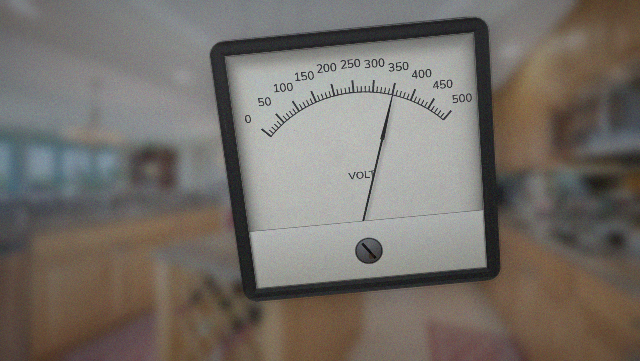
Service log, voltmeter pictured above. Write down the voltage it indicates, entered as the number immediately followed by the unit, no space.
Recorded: 350V
